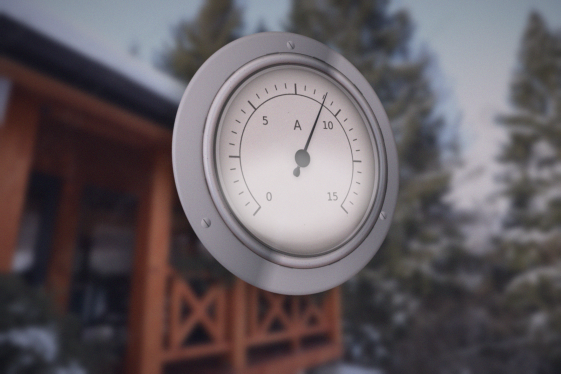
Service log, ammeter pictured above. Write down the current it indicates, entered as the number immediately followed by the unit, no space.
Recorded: 9A
